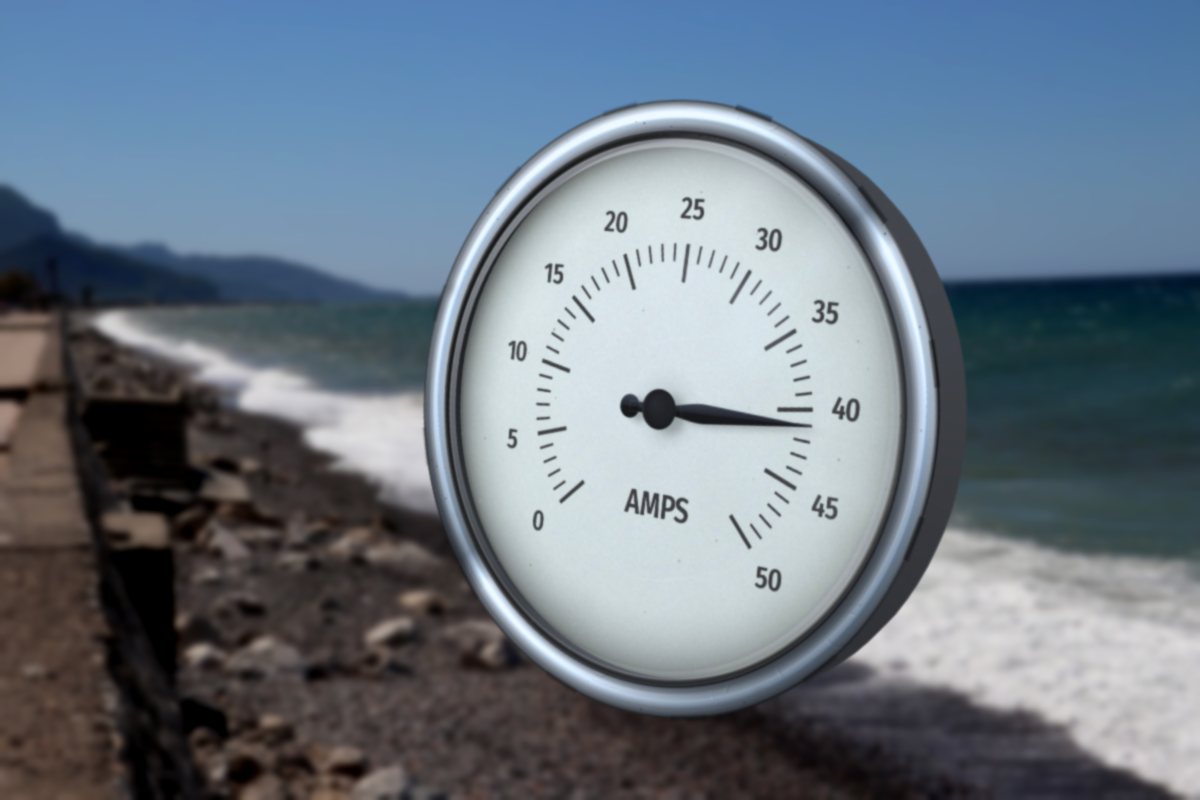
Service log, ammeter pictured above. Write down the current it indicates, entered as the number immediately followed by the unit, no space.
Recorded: 41A
